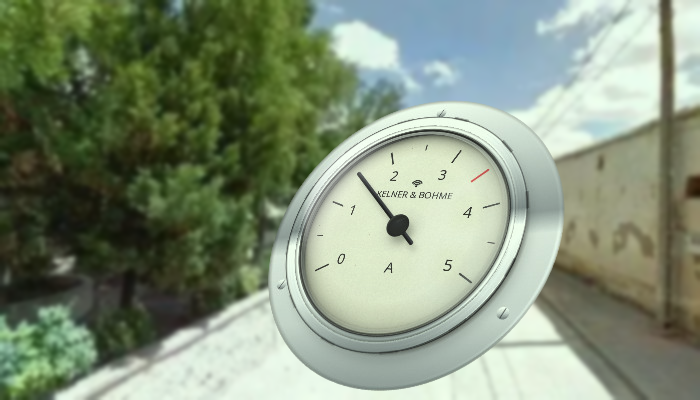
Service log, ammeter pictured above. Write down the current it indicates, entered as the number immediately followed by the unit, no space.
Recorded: 1.5A
